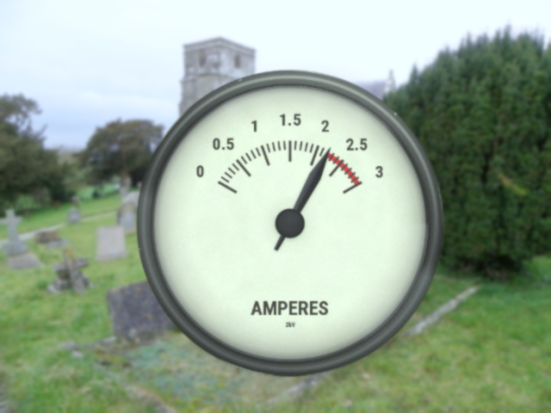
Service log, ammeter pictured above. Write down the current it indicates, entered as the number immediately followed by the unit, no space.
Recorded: 2.2A
